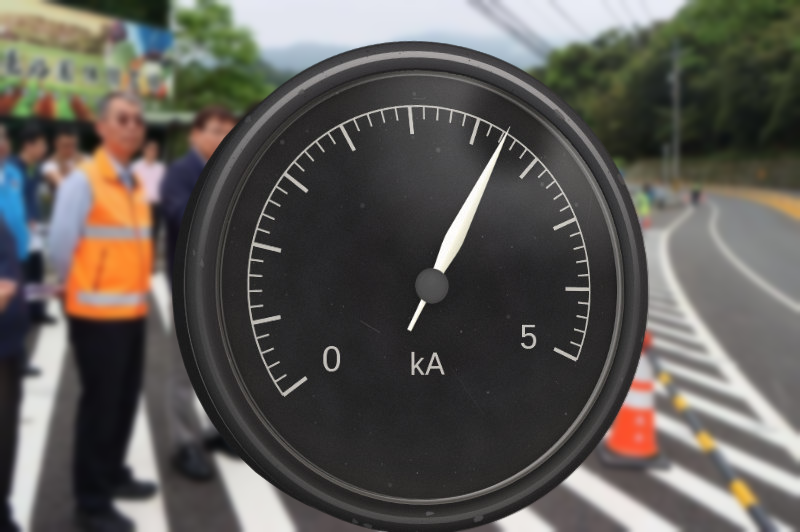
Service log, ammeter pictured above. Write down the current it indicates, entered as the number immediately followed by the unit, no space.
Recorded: 3.2kA
